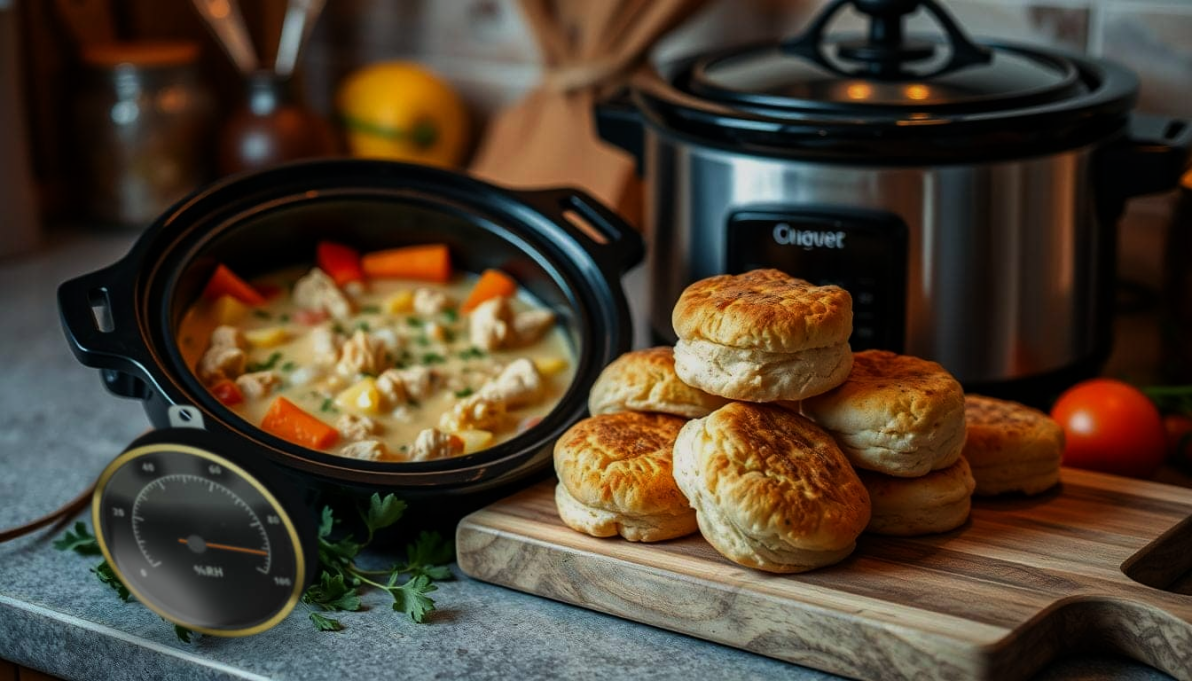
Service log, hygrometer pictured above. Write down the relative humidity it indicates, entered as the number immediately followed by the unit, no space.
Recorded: 90%
